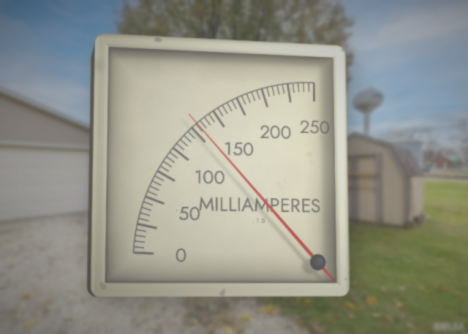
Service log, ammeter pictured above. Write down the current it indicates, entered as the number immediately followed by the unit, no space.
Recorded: 130mA
